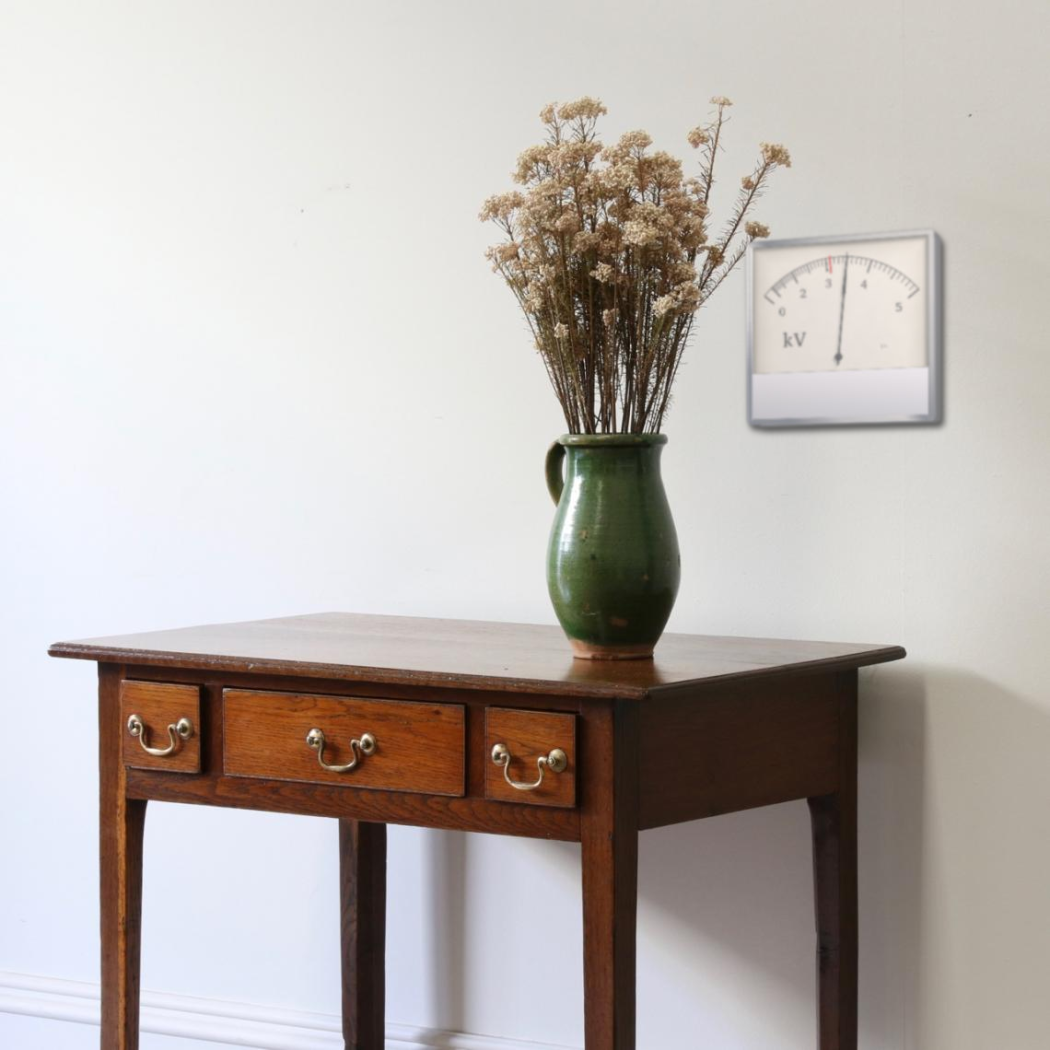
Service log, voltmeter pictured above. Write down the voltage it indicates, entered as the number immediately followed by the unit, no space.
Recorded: 3.5kV
